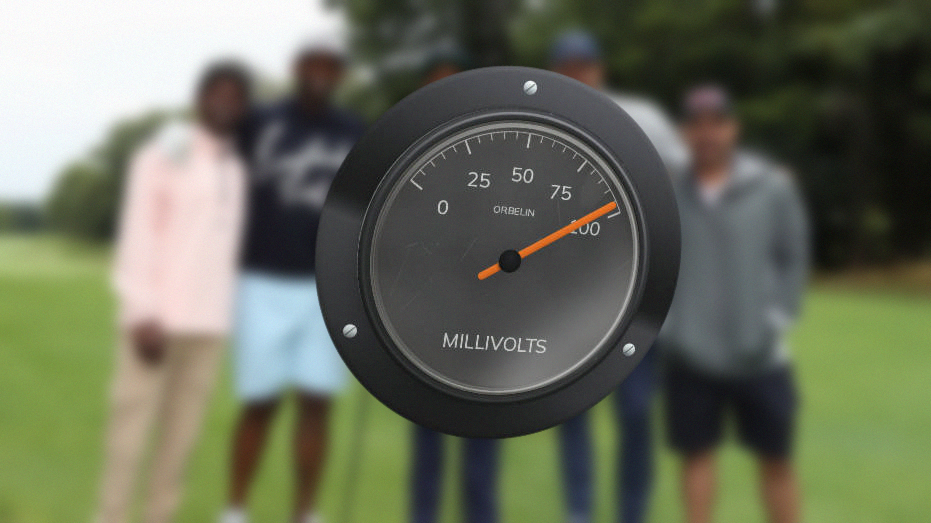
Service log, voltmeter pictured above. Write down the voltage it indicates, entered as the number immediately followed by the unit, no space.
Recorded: 95mV
